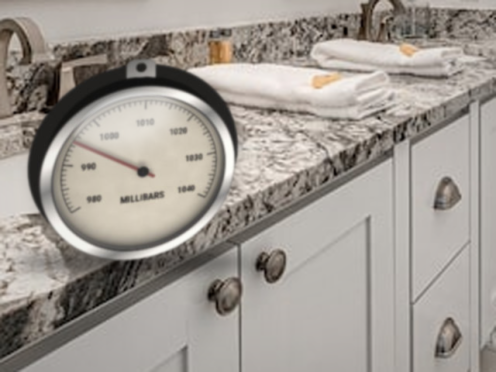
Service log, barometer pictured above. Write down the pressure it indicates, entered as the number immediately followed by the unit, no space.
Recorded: 995mbar
